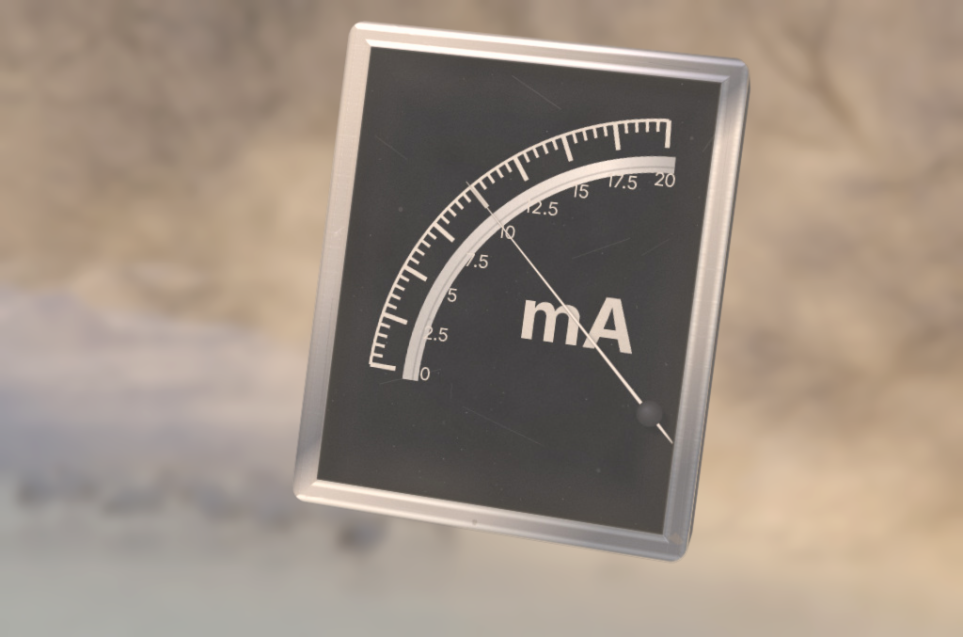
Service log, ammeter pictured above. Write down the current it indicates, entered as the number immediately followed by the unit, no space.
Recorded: 10mA
